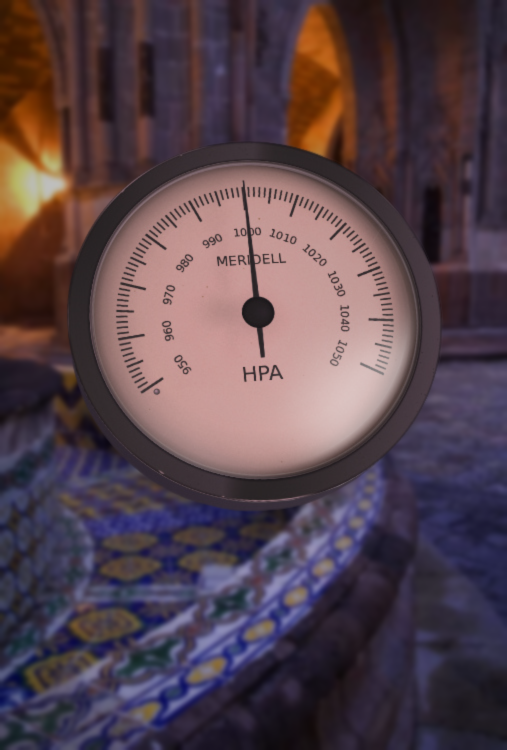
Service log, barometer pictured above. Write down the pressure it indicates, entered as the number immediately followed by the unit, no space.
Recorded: 1000hPa
